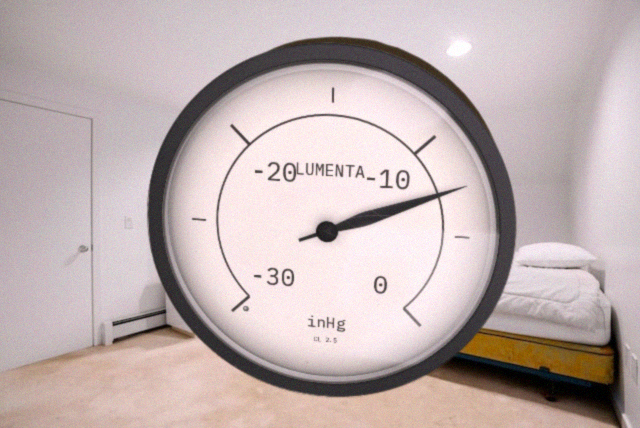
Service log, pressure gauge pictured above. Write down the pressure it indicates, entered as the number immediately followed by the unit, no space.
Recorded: -7.5inHg
